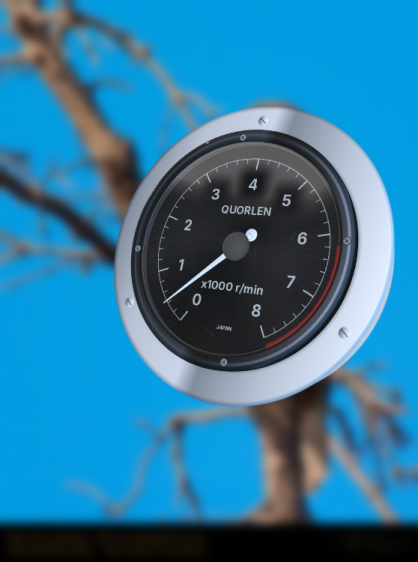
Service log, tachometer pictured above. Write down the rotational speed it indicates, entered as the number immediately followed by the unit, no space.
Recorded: 400rpm
